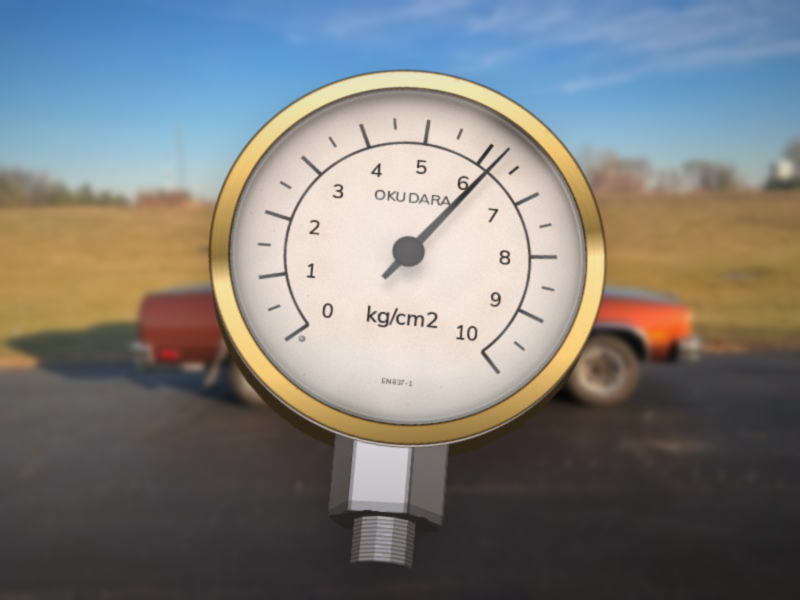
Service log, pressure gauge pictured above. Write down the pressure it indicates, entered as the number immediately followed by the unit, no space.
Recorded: 6.25kg/cm²
